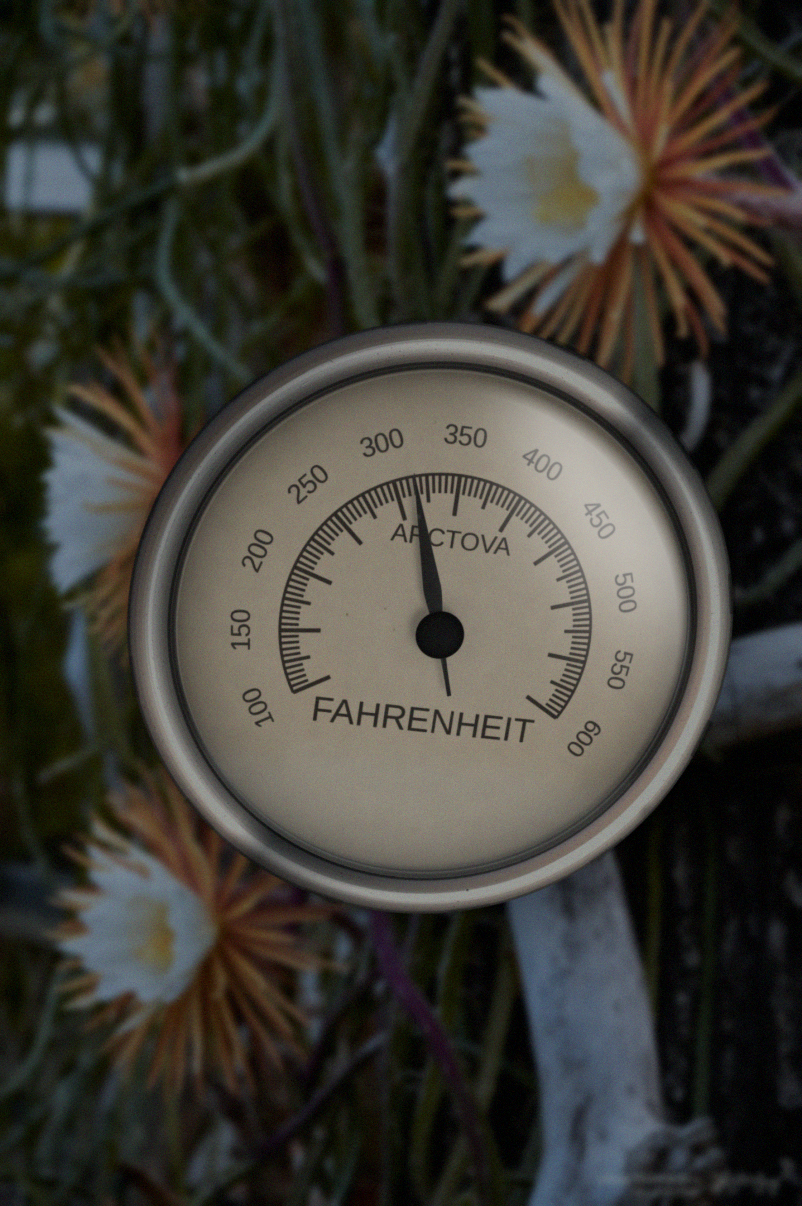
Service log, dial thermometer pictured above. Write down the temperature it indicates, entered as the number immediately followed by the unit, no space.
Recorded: 315°F
